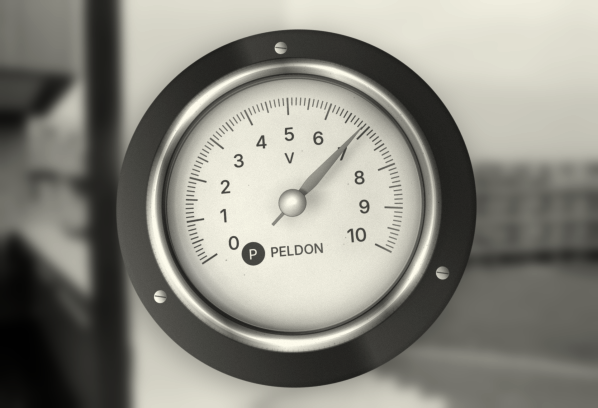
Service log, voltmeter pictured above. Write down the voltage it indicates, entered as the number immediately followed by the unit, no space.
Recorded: 6.9V
